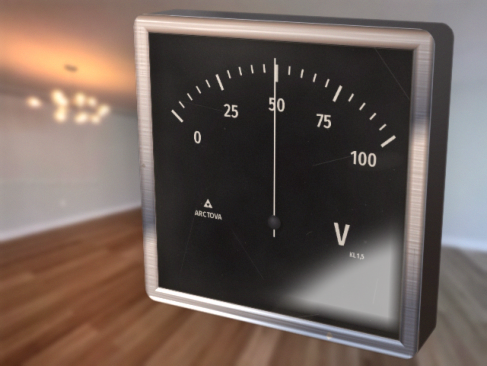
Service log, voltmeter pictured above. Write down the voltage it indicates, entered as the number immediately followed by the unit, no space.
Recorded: 50V
